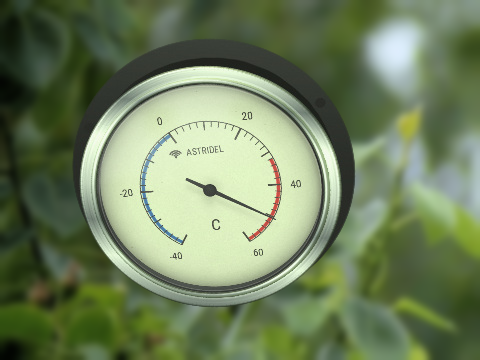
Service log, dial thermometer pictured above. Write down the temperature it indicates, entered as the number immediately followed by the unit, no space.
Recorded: 50°C
